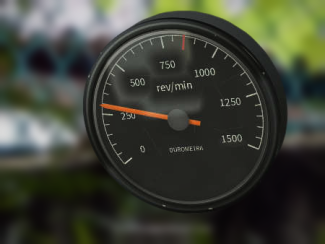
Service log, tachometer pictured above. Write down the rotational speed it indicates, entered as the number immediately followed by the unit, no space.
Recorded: 300rpm
